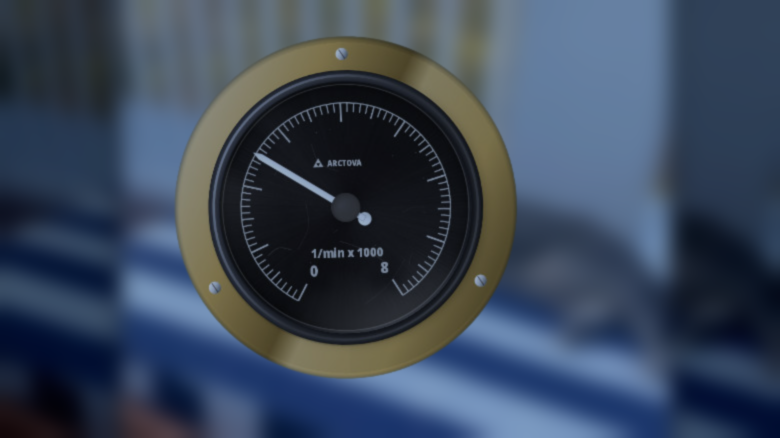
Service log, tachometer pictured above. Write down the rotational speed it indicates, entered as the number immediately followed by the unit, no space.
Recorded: 2500rpm
